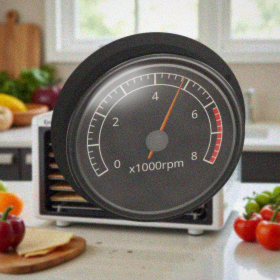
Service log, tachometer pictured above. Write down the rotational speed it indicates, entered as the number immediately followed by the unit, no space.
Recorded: 4800rpm
